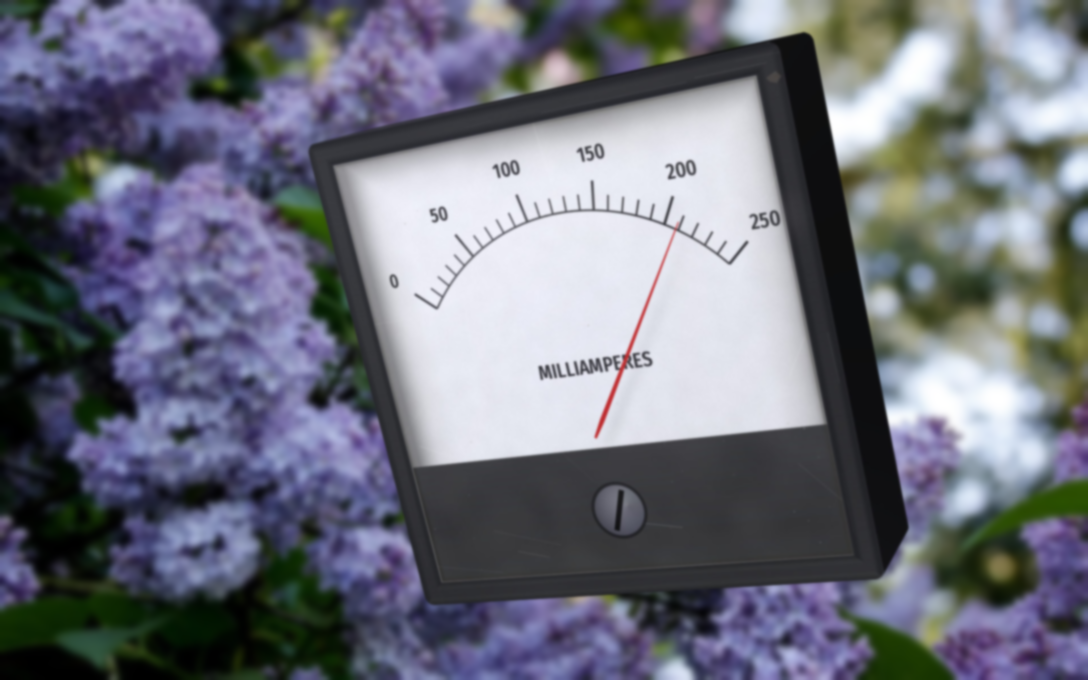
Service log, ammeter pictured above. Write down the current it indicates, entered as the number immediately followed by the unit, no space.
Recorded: 210mA
